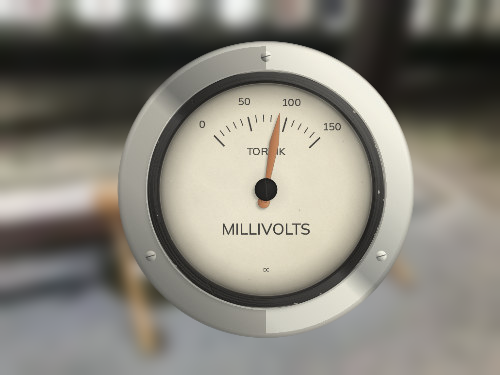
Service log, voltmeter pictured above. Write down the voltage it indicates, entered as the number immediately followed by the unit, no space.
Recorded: 90mV
